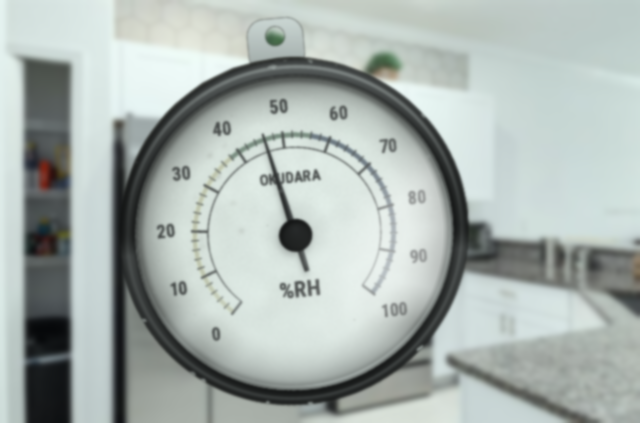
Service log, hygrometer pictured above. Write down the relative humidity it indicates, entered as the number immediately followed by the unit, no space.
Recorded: 46%
